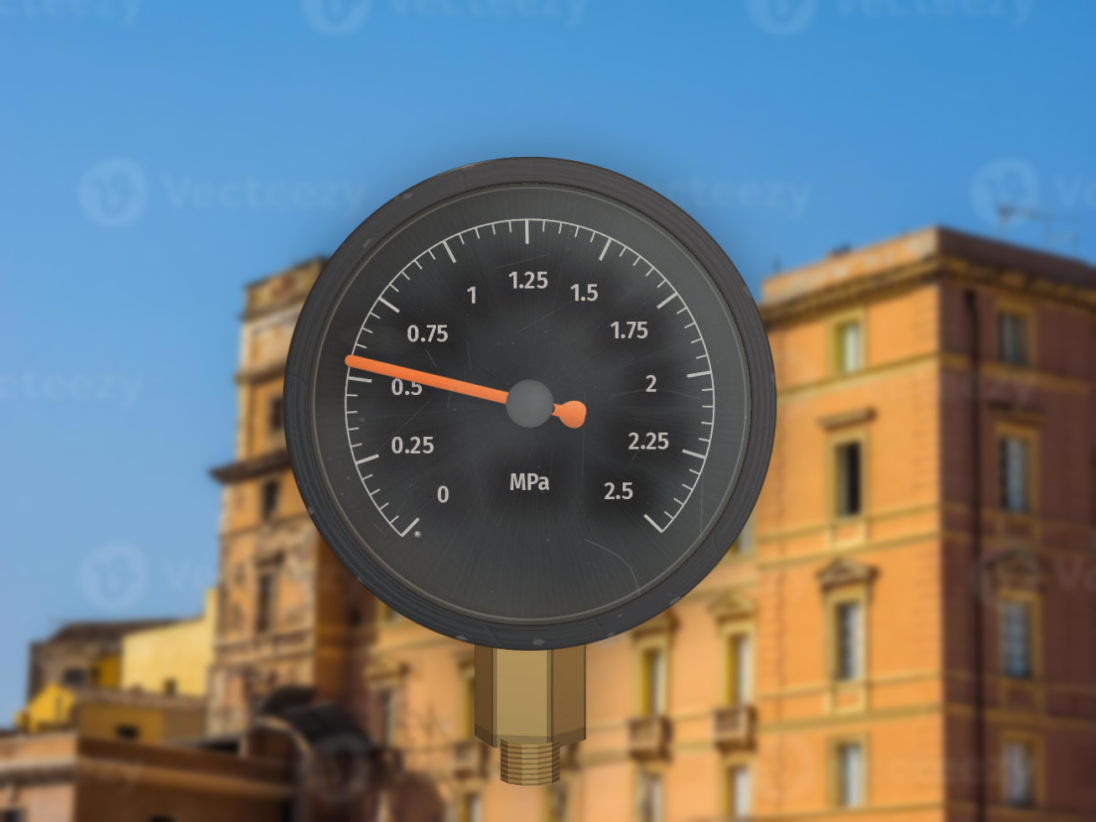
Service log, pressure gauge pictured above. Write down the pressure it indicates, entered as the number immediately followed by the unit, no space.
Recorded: 0.55MPa
